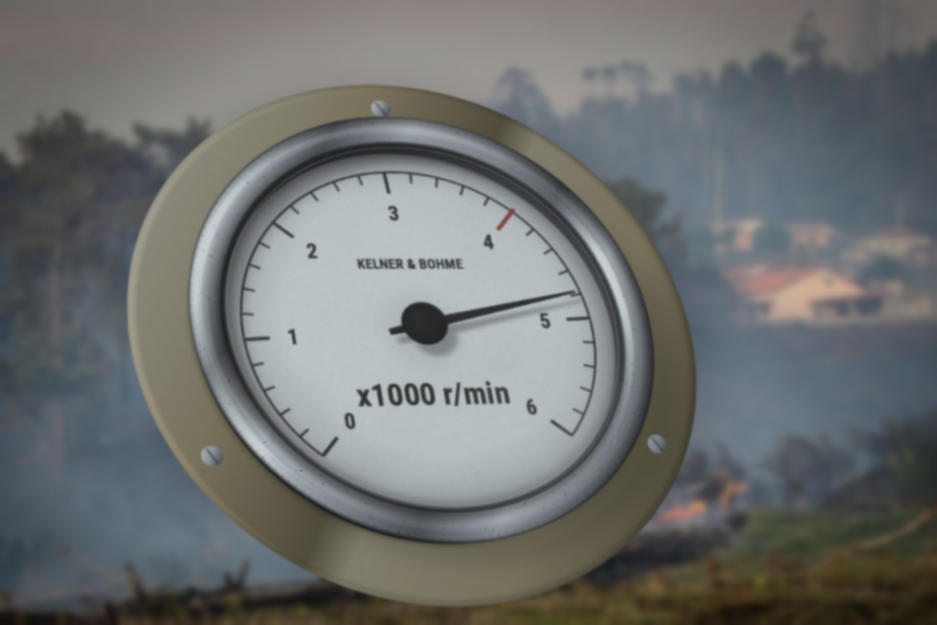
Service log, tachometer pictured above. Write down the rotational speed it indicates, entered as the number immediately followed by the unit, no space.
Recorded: 4800rpm
